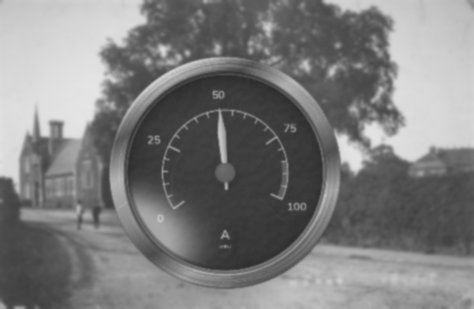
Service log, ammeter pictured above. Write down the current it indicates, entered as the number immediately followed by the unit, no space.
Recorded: 50A
